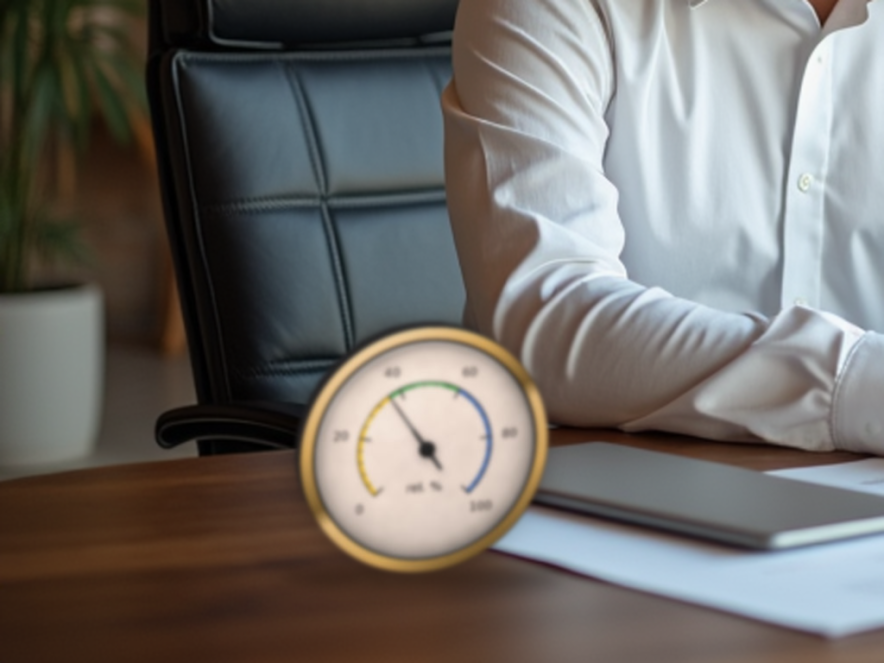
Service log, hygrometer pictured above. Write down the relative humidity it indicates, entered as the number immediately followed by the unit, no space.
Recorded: 36%
